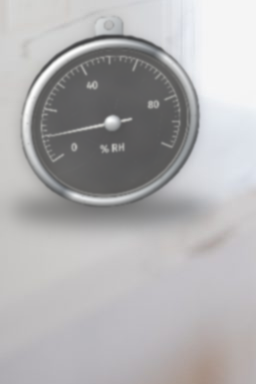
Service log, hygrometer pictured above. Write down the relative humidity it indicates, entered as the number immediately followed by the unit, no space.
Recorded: 10%
